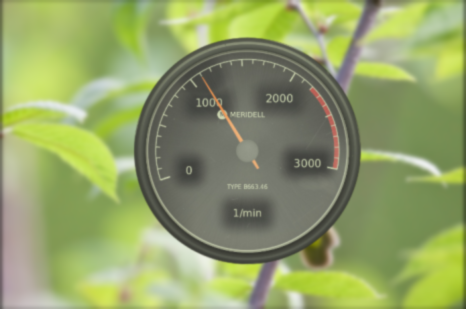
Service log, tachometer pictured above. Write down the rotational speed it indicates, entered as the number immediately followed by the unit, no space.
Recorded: 1100rpm
